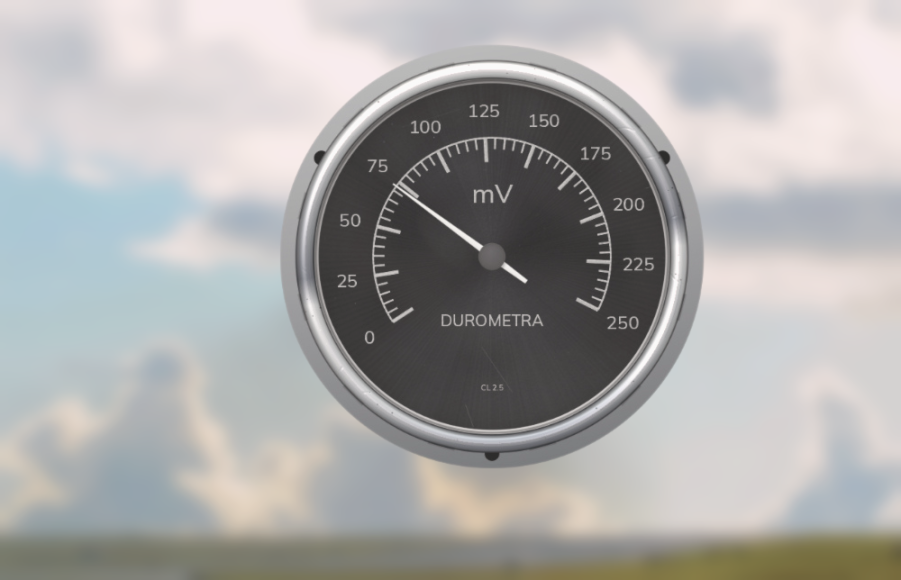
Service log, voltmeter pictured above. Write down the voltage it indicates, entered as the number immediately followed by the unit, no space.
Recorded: 72.5mV
